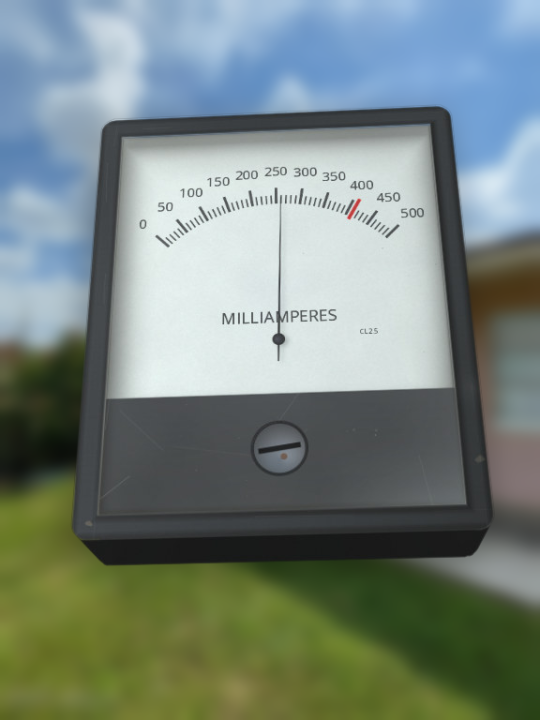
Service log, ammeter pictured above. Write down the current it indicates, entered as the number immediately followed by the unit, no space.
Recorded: 260mA
